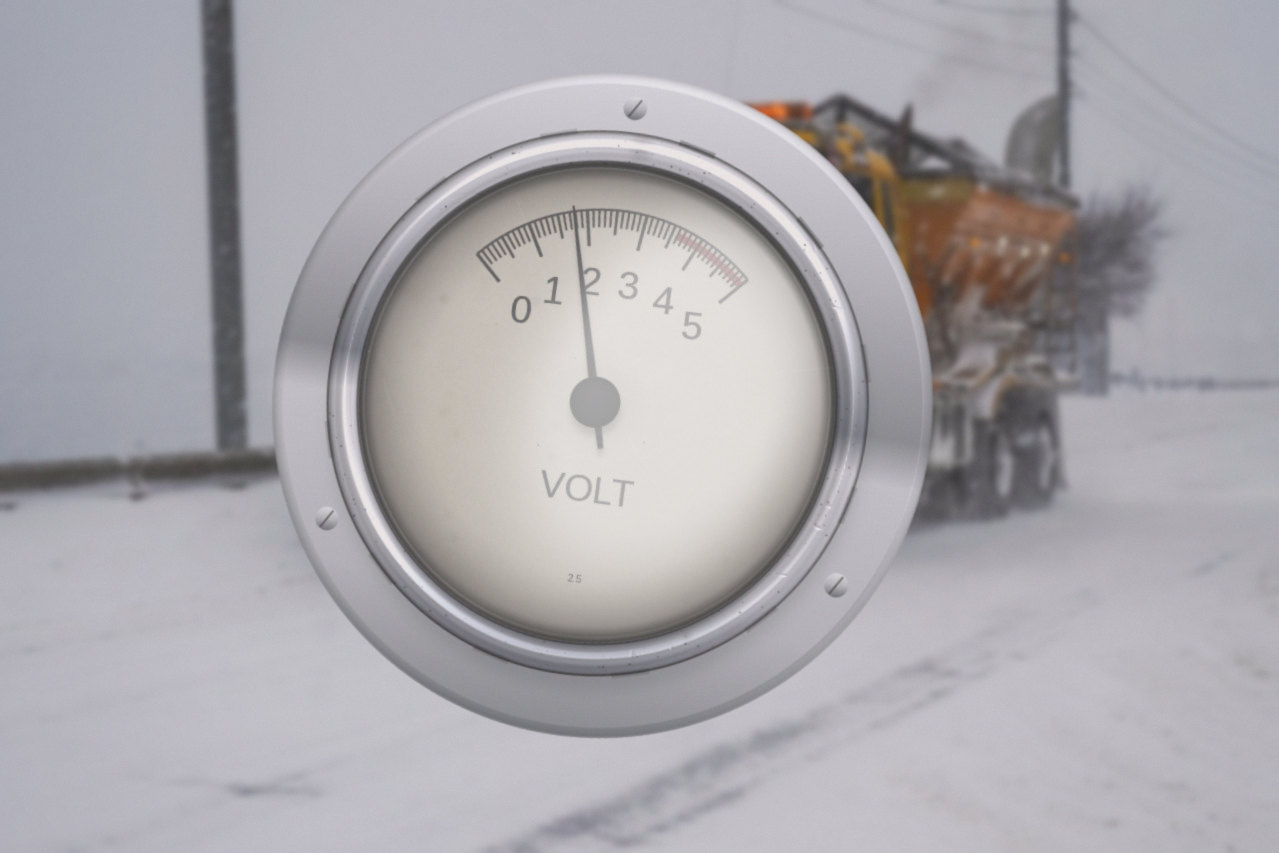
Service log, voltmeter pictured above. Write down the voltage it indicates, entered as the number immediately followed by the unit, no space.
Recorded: 1.8V
